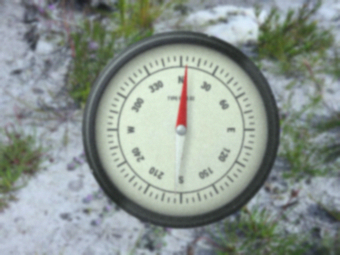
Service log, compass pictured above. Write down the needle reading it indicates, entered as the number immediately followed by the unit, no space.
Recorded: 5°
